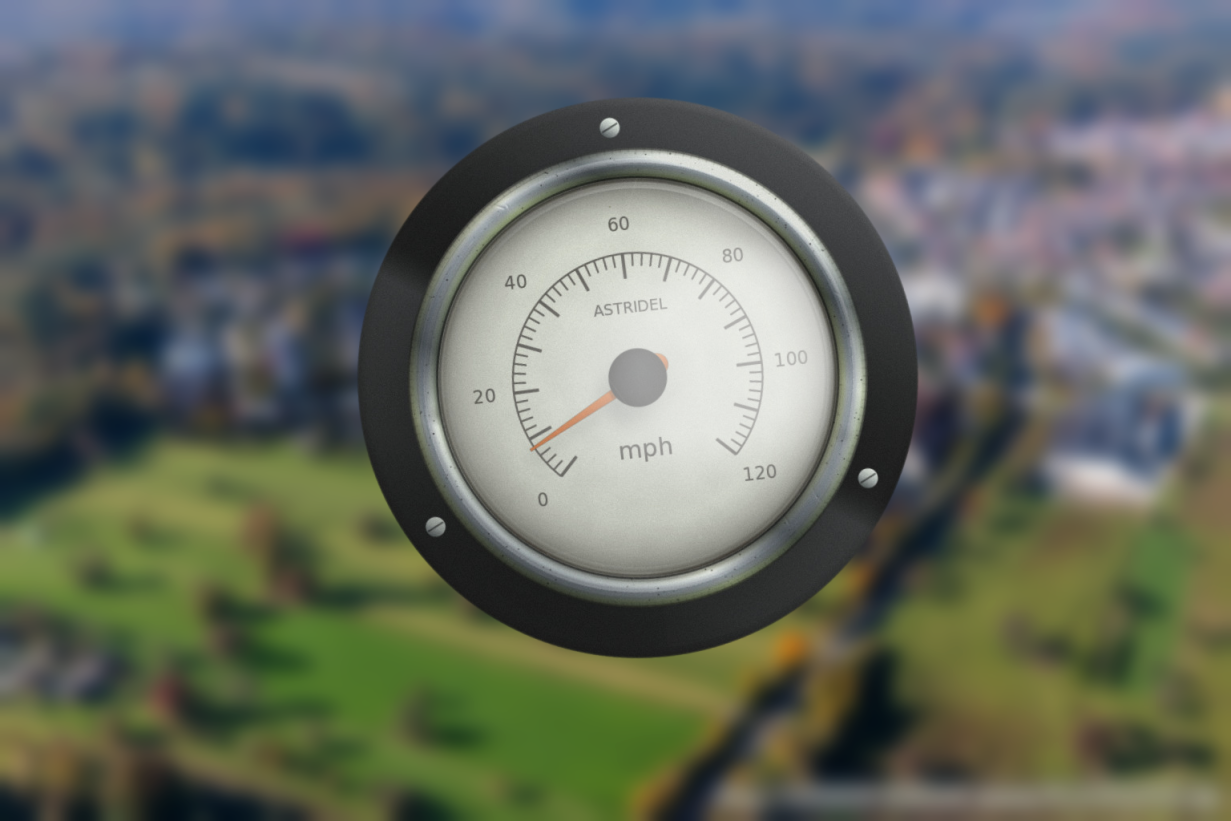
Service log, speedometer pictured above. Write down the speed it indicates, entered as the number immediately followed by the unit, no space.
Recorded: 8mph
